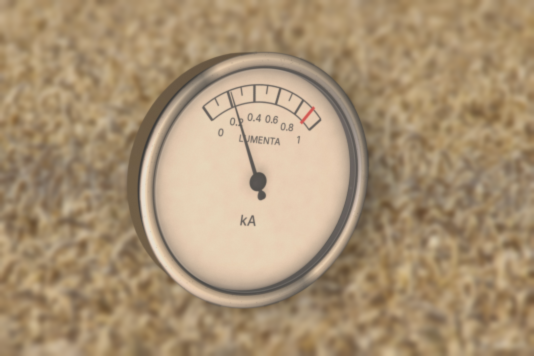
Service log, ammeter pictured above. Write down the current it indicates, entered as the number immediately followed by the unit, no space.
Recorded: 0.2kA
